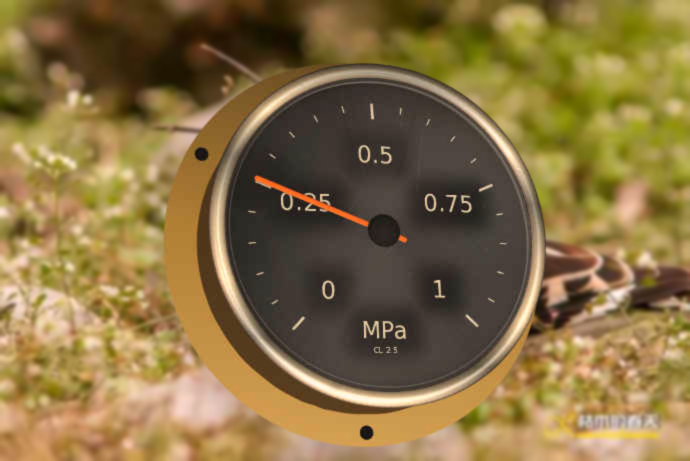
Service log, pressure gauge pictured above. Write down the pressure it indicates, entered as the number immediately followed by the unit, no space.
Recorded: 0.25MPa
